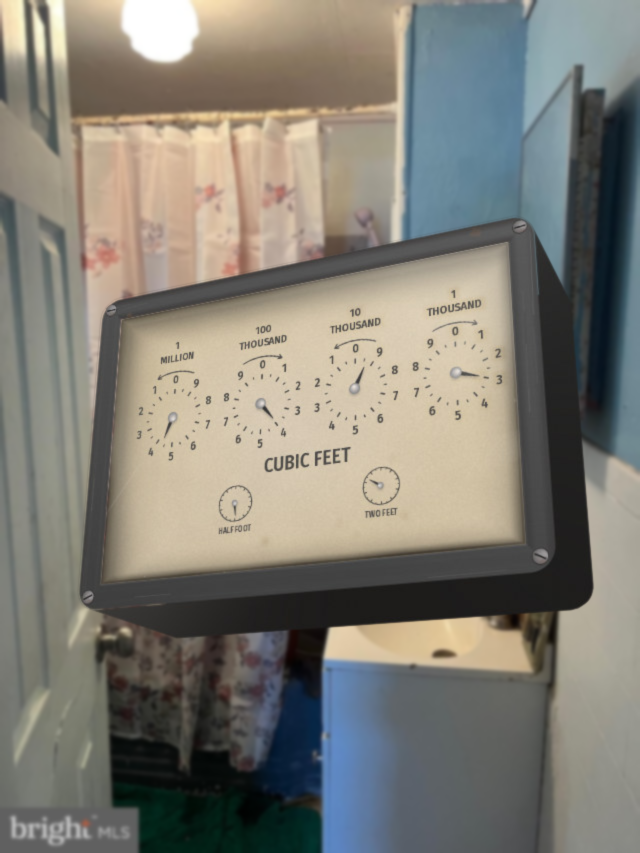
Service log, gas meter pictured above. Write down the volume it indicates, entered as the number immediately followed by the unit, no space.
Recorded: 439300ft³
